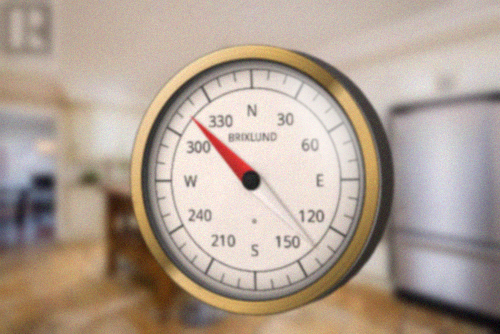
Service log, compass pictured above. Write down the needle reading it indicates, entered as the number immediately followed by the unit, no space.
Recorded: 315°
